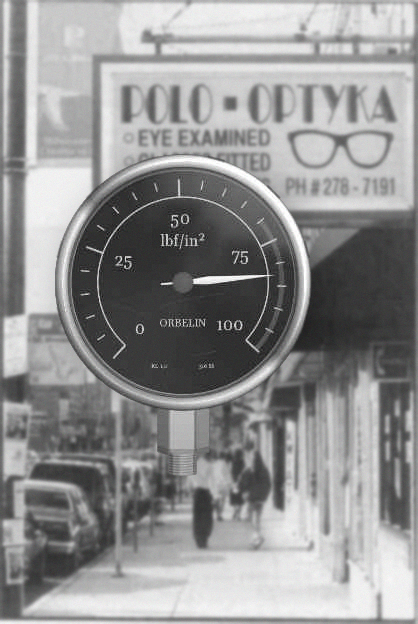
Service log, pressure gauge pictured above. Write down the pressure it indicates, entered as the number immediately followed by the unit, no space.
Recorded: 82.5psi
